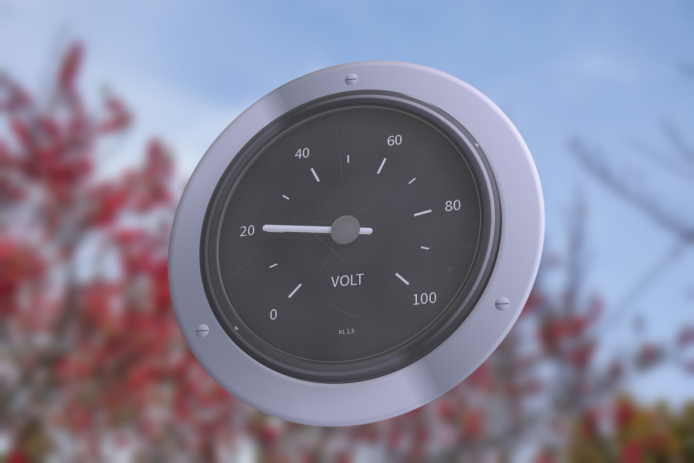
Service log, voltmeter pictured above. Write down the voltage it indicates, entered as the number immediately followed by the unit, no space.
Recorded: 20V
